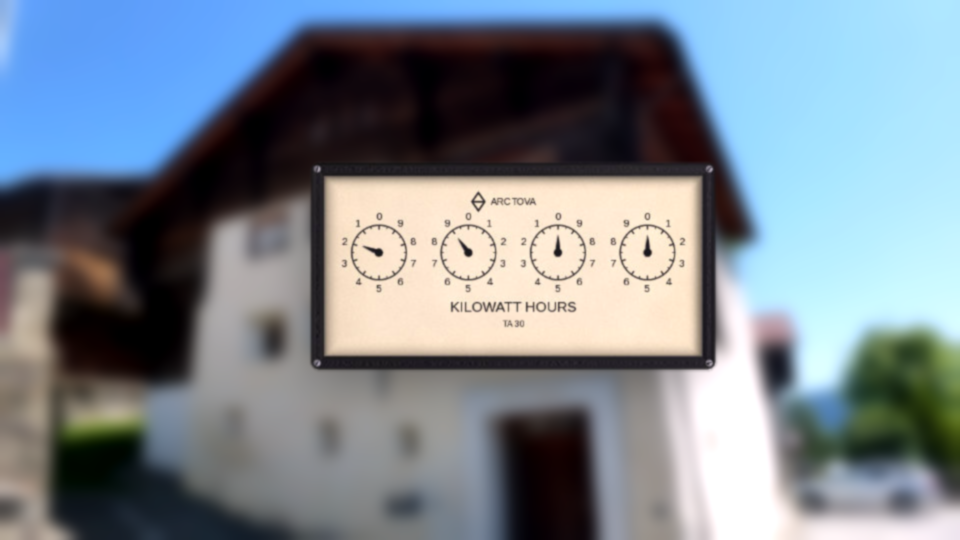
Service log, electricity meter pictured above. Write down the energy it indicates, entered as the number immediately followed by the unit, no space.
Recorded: 1900kWh
